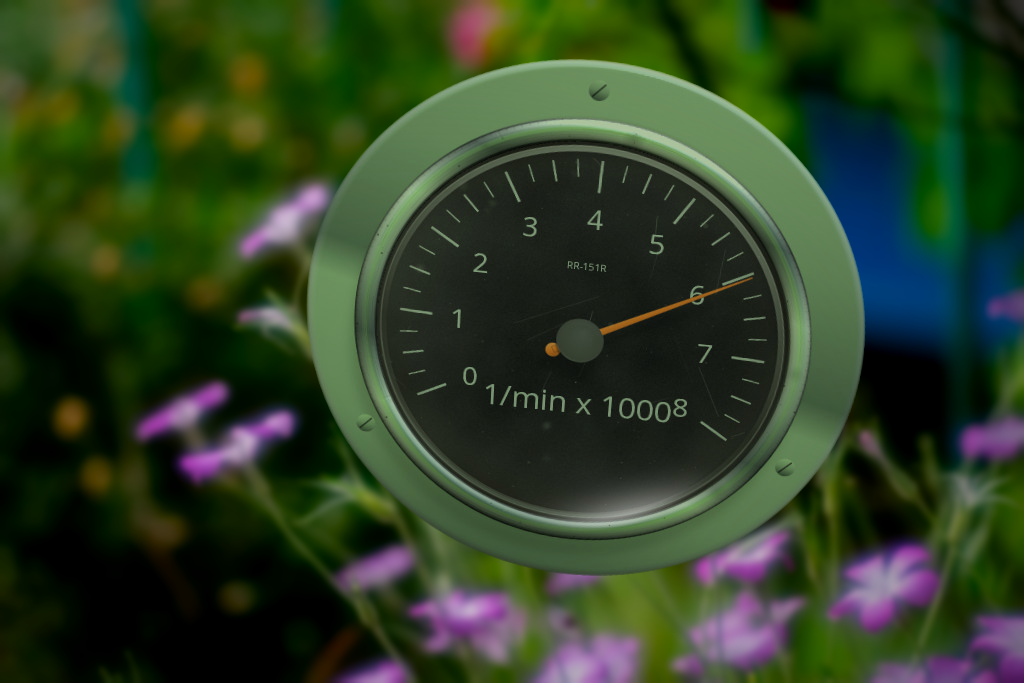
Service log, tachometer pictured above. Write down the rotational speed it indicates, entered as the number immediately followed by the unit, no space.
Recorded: 6000rpm
